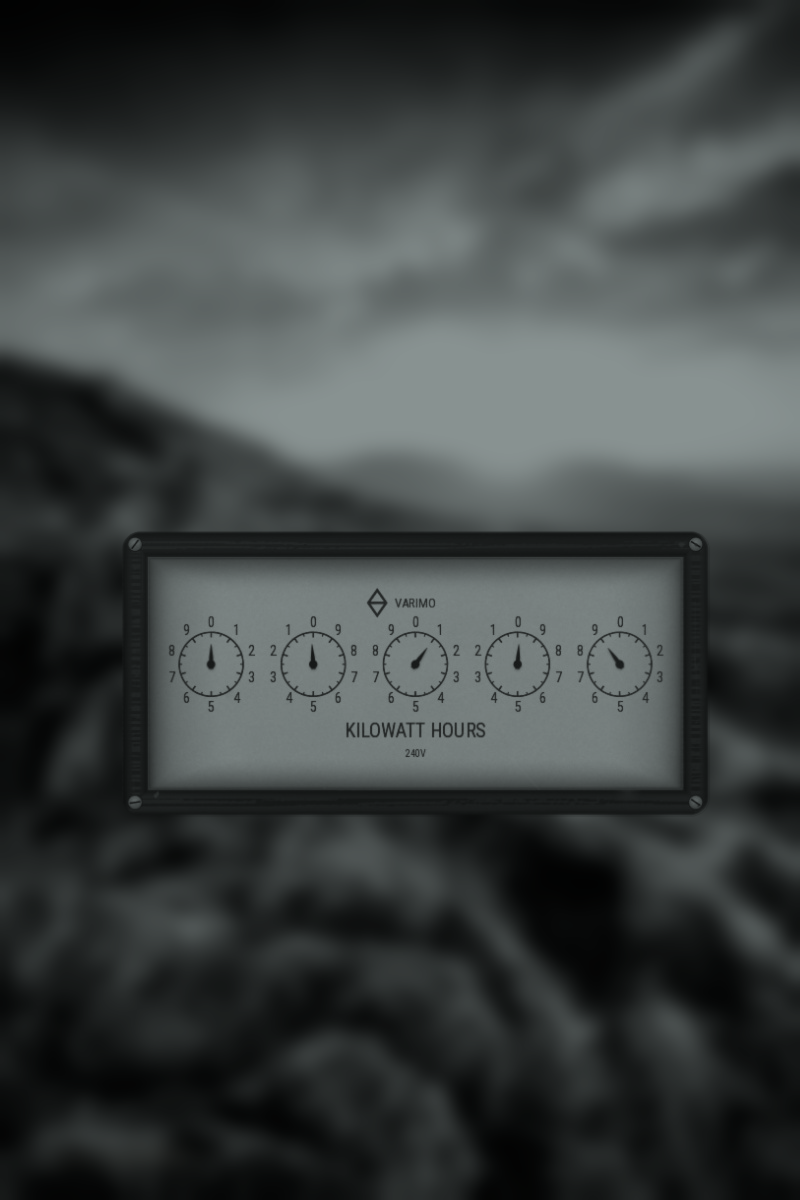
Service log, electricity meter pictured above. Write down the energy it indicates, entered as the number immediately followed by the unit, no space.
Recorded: 99kWh
